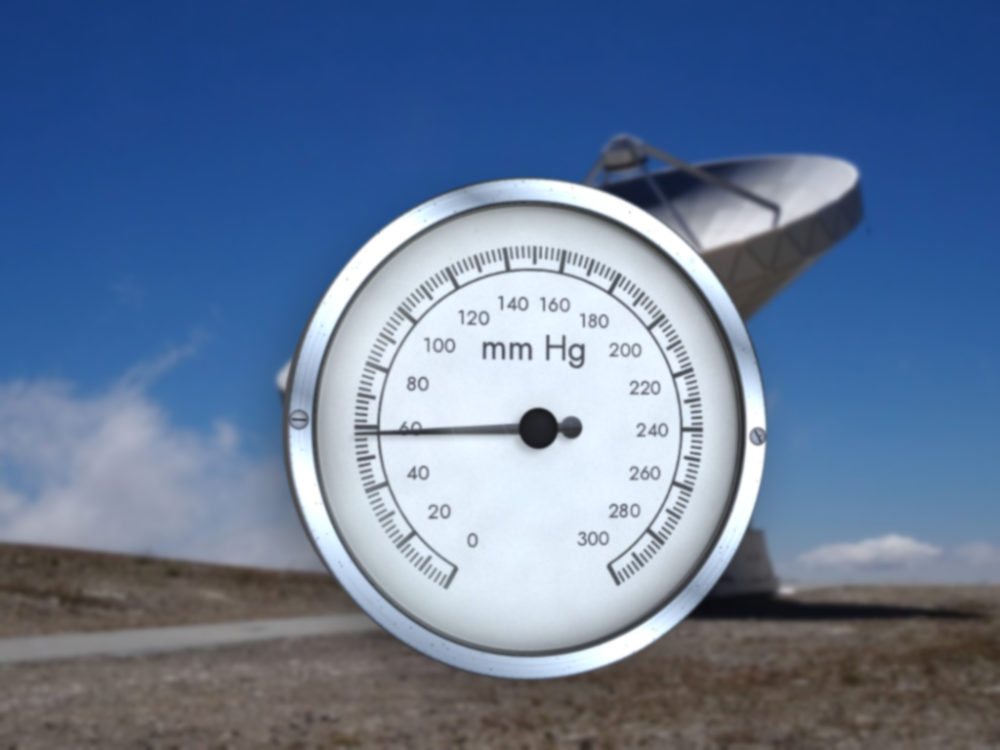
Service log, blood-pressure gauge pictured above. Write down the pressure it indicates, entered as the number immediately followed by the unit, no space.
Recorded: 58mmHg
